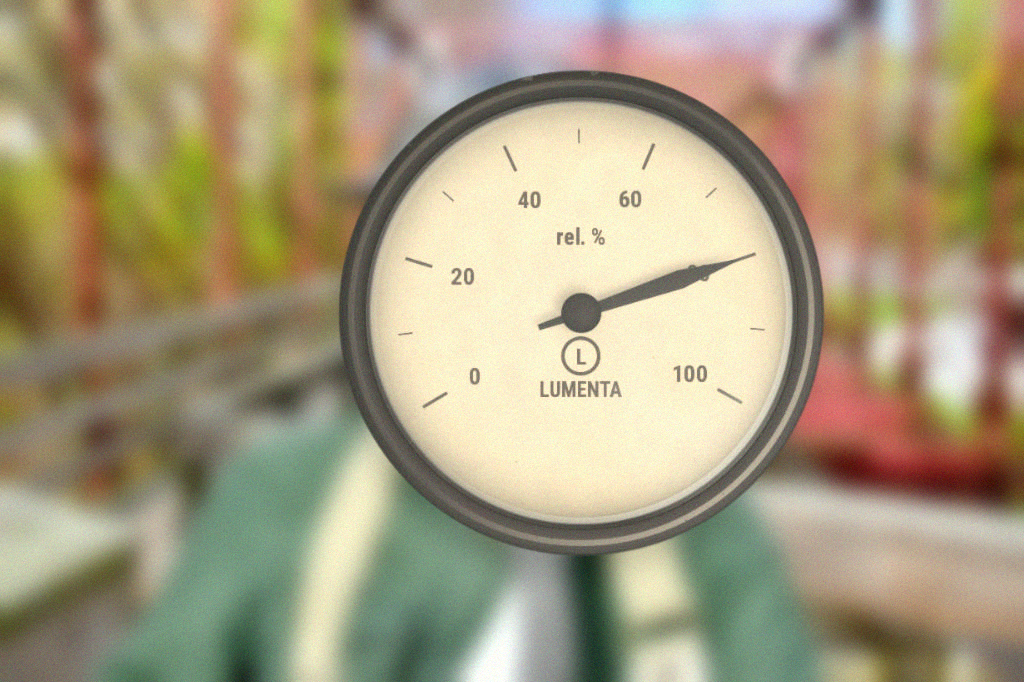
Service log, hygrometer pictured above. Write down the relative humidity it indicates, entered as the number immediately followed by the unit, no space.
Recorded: 80%
